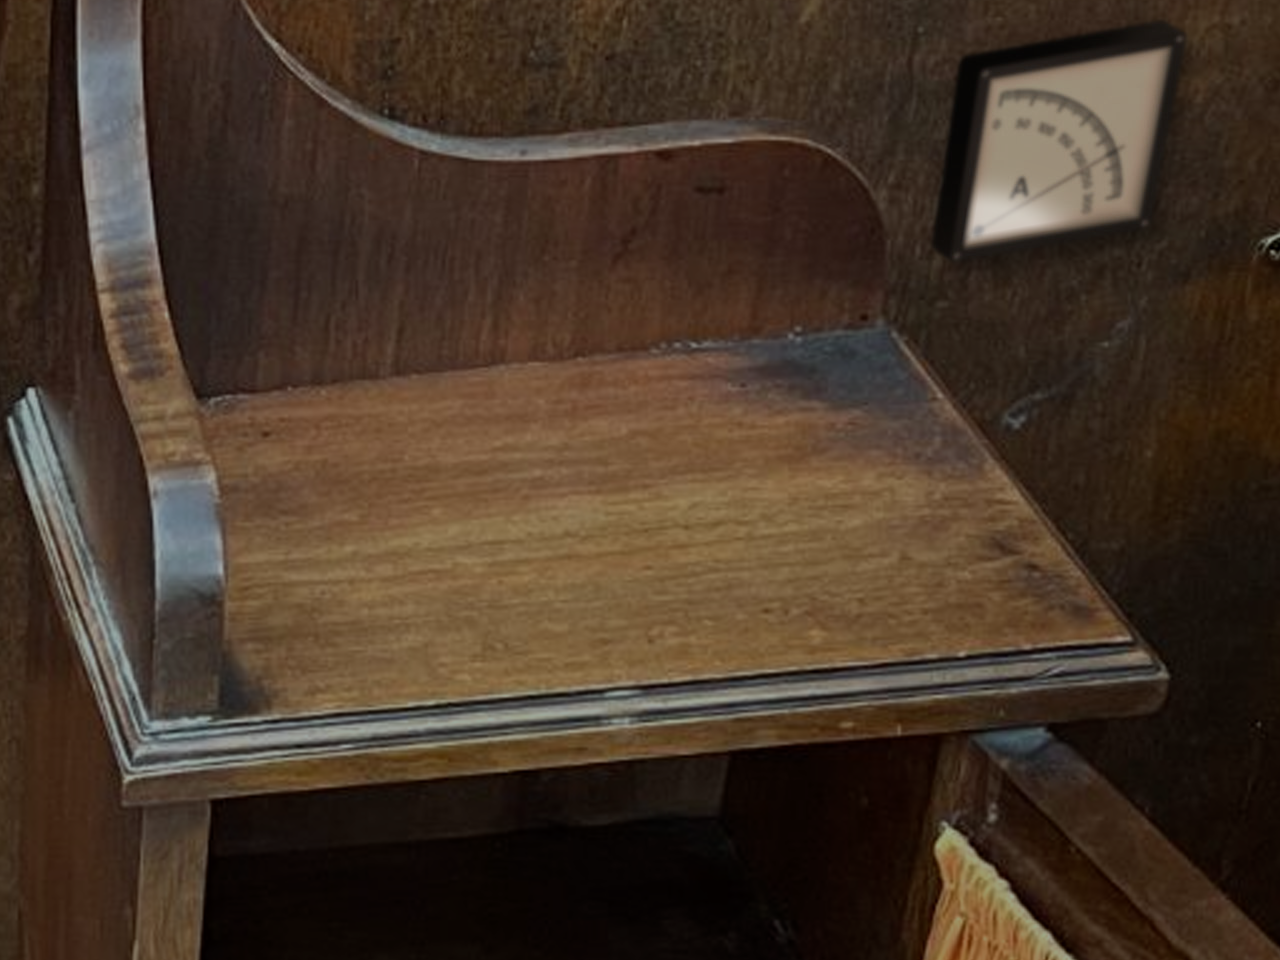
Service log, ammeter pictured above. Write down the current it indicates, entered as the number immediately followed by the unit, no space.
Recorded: 225A
